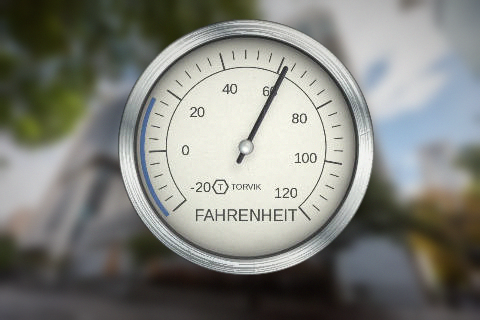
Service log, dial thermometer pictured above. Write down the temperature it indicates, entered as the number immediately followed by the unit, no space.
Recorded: 62°F
